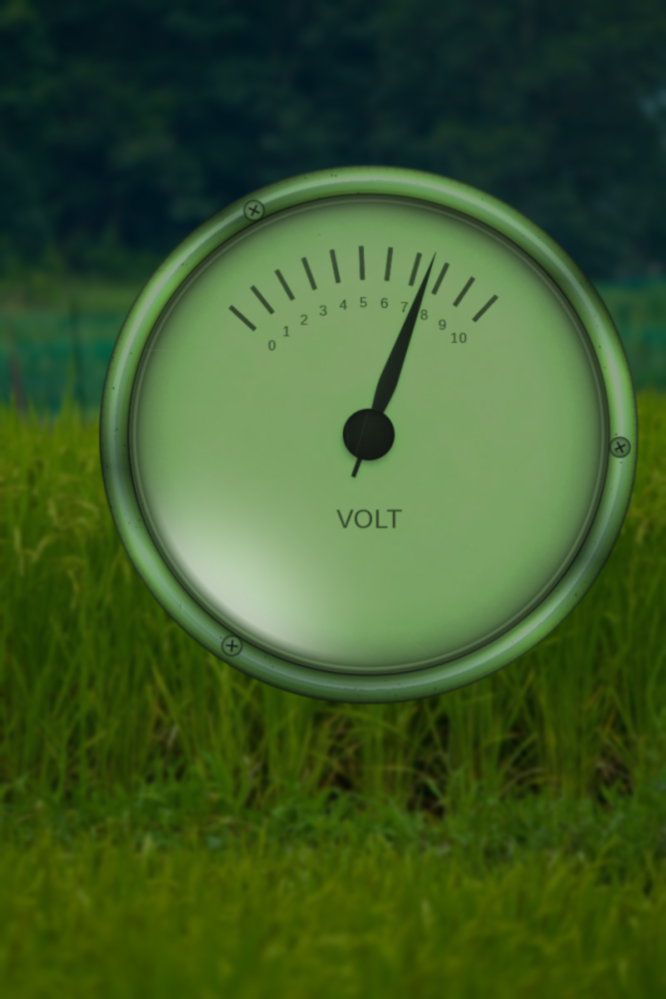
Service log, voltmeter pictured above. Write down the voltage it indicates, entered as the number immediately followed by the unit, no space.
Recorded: 7.5V
